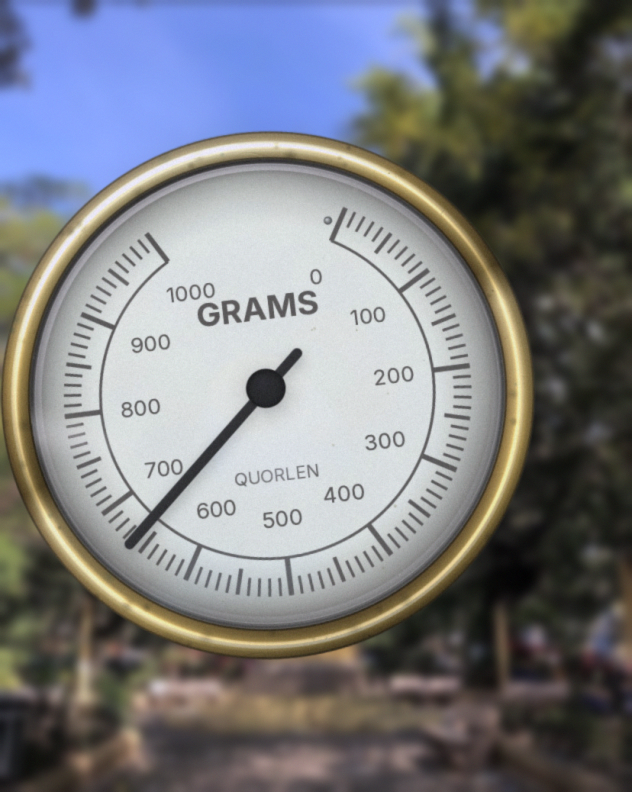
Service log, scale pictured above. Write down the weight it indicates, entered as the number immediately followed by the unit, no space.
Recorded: 660g
